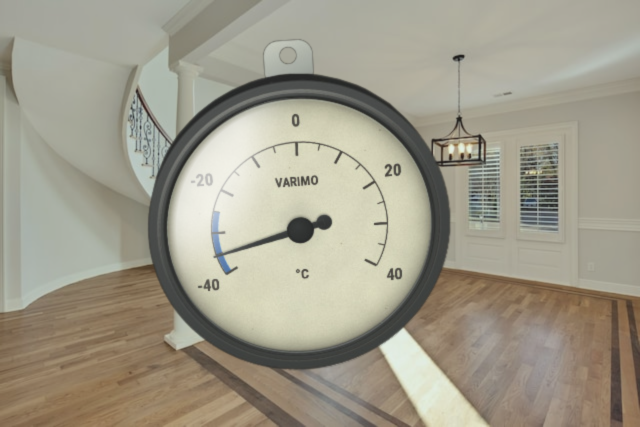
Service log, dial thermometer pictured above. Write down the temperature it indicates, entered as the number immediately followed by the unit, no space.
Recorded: -35°C
